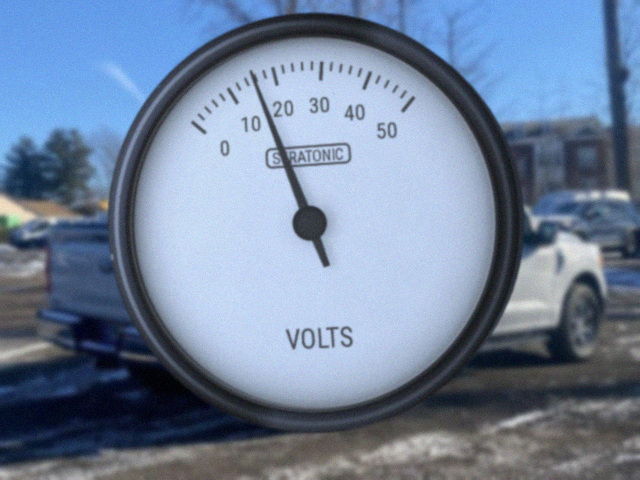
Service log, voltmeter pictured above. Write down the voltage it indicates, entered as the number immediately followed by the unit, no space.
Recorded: 16V
